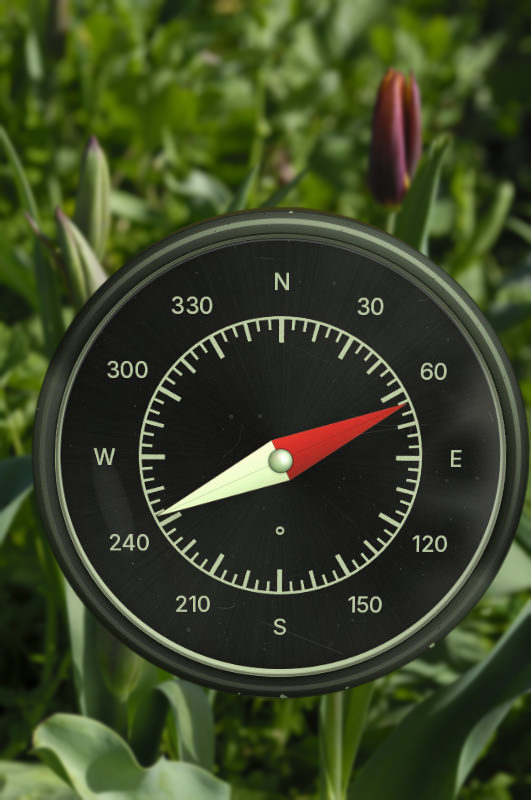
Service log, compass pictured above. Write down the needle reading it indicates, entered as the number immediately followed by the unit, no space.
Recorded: 65°
